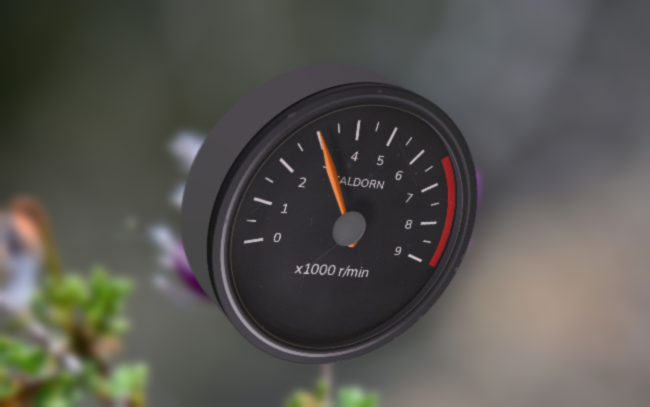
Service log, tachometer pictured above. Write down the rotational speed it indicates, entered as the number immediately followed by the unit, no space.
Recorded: 3000rpm
